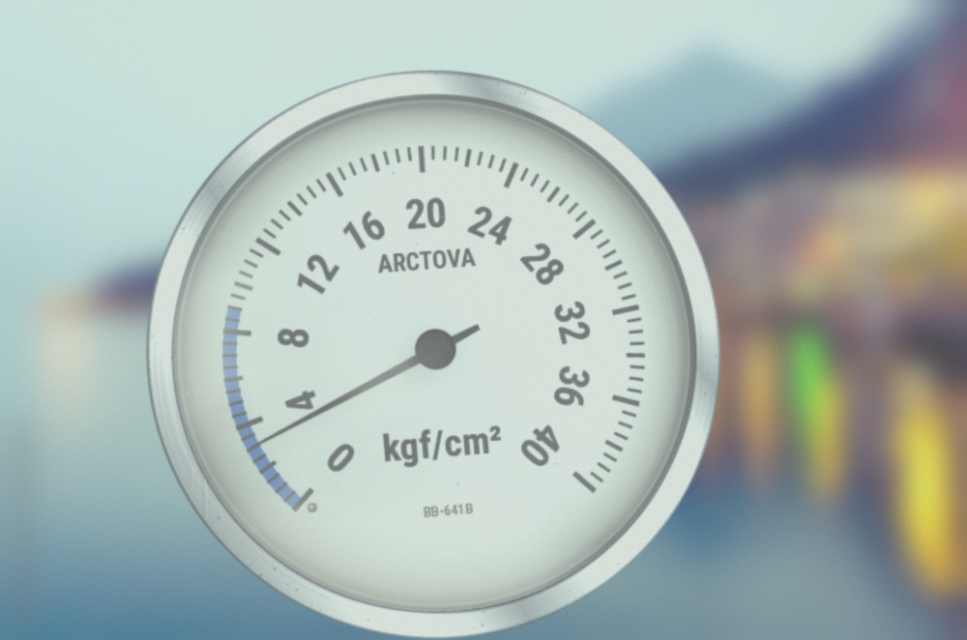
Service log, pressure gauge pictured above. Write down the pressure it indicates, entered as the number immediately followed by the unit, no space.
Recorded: 3kg/cm²
